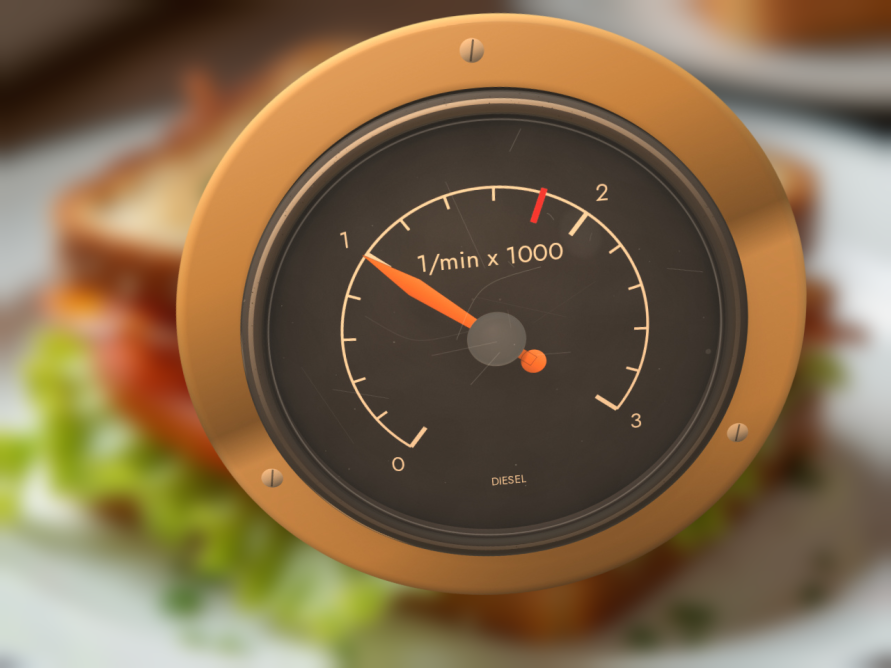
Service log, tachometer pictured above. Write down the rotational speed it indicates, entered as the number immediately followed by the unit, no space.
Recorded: 1000rpm
